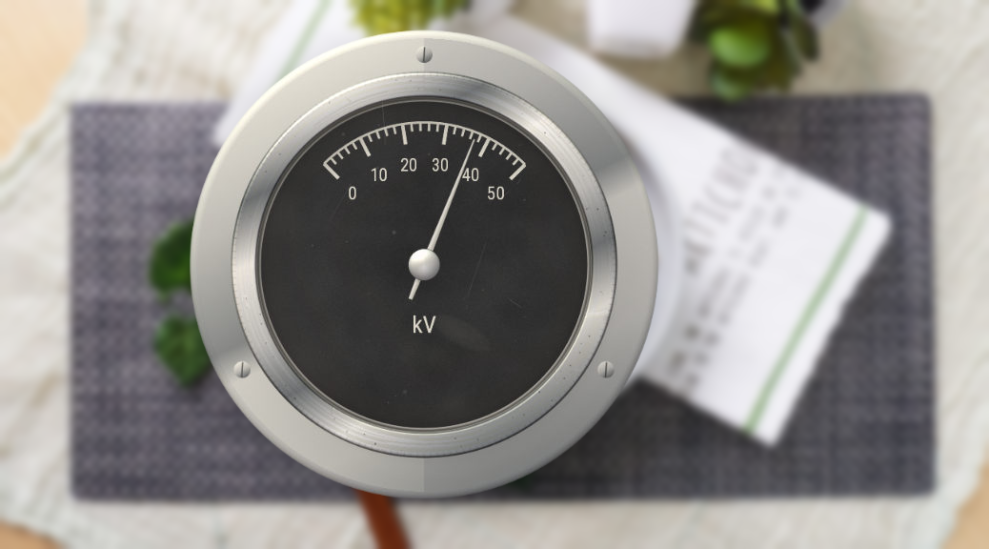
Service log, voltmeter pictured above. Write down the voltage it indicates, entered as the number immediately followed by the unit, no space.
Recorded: 37kV
